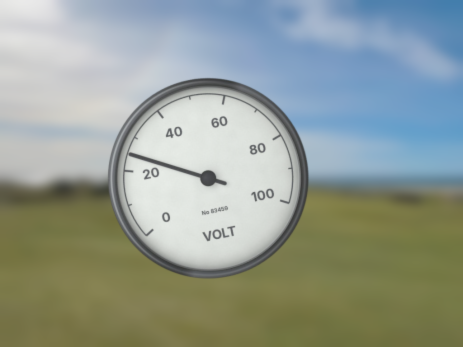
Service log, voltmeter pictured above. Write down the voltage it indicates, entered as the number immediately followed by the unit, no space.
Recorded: 25V
